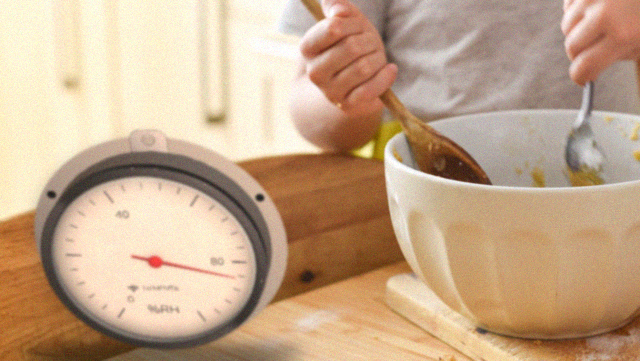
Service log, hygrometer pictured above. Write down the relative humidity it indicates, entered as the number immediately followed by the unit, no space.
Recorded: 84%
